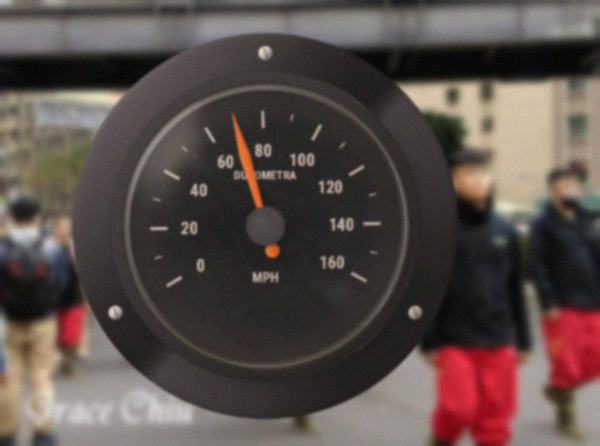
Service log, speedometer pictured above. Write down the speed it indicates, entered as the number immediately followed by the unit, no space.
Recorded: 70mph
